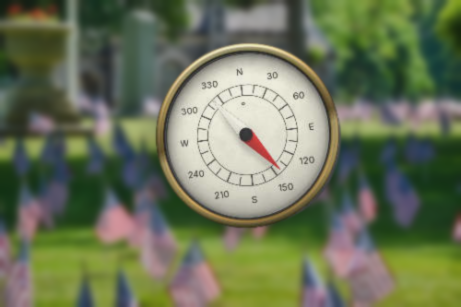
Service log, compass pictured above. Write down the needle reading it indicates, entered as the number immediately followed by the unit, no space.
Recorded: 142.5°
